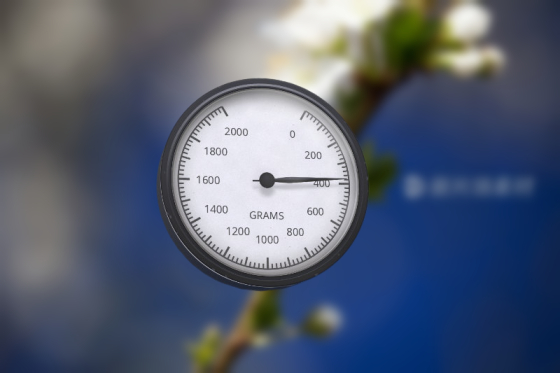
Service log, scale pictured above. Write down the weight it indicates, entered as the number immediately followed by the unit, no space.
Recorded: 380g
